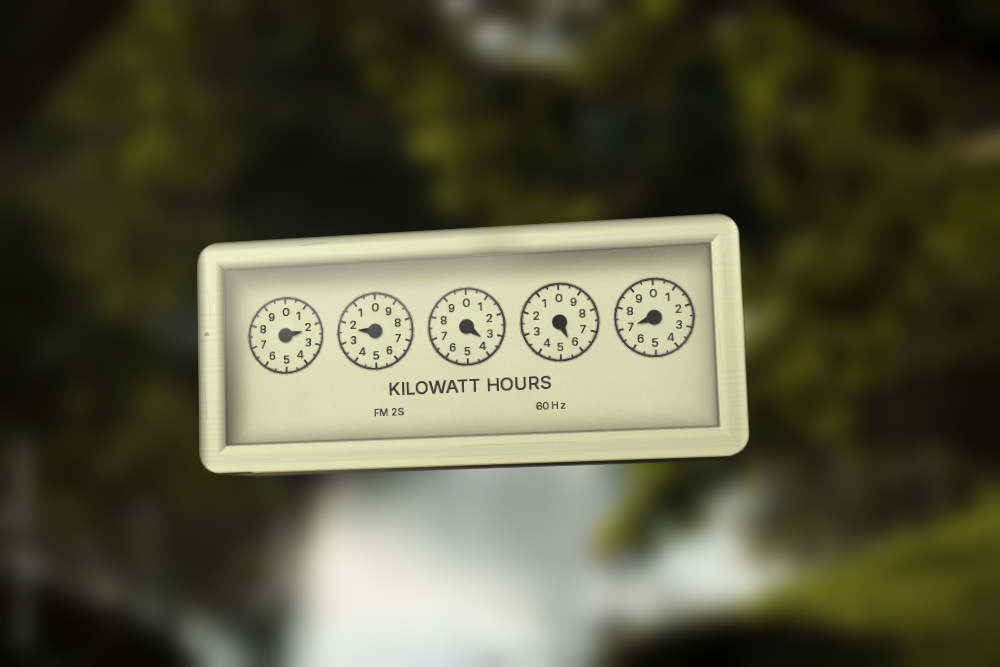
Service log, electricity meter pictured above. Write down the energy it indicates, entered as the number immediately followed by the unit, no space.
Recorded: 22357kWh
